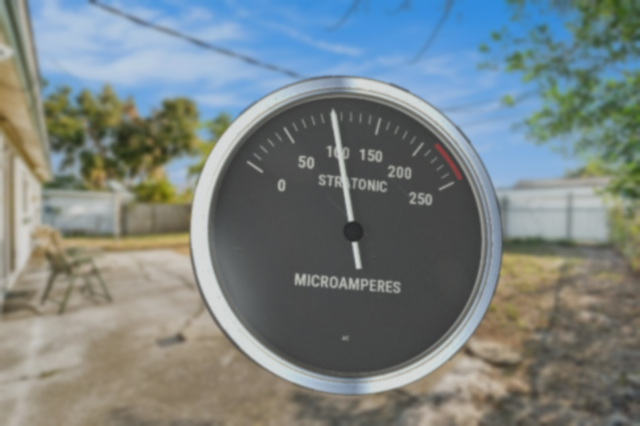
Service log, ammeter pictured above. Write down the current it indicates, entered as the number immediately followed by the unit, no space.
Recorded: 100µA
